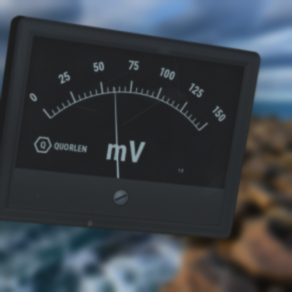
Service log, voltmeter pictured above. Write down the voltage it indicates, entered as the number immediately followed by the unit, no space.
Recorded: 60mV
